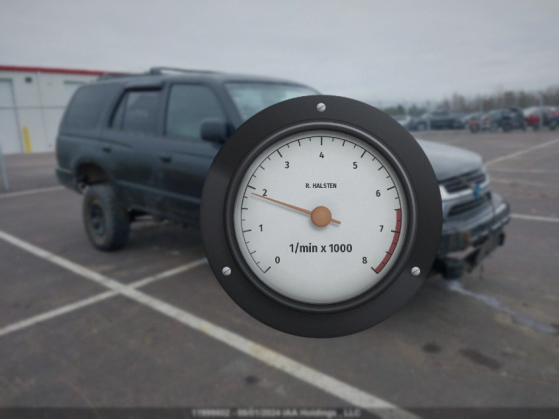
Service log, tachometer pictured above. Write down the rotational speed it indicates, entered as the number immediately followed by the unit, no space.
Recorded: 1875rpm
